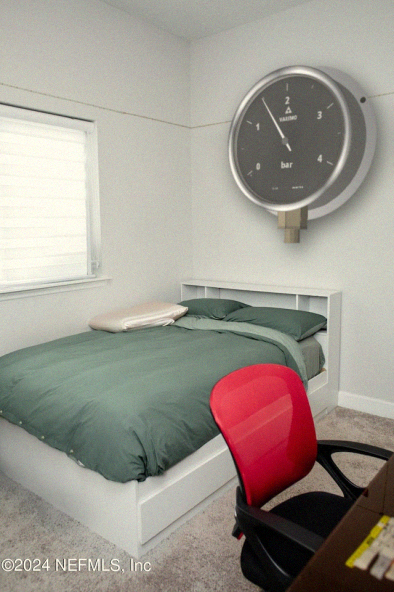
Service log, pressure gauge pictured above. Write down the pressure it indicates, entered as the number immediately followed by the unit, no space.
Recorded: 1.5bar
